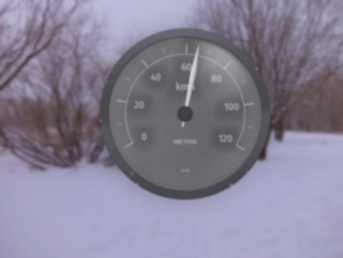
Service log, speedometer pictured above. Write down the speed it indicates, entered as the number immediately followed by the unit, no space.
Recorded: 65km/h
